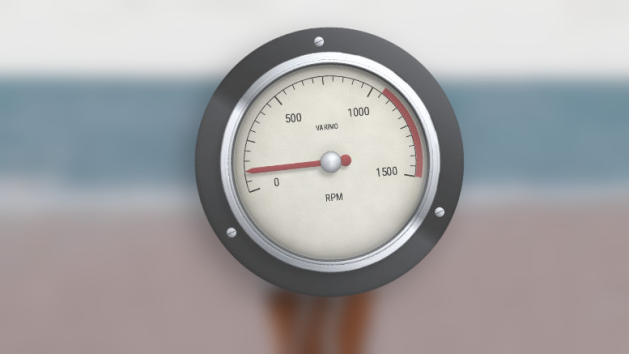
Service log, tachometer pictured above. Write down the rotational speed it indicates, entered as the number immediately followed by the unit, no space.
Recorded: 100rpm
